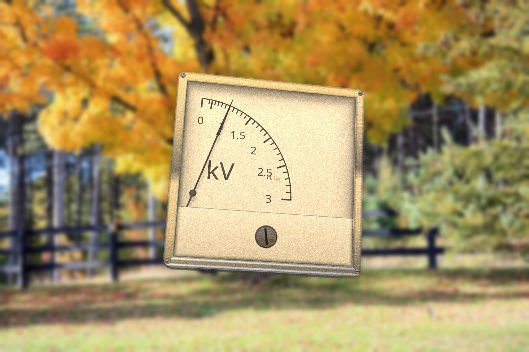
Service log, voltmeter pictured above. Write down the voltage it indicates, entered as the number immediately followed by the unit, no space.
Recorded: 1kV
